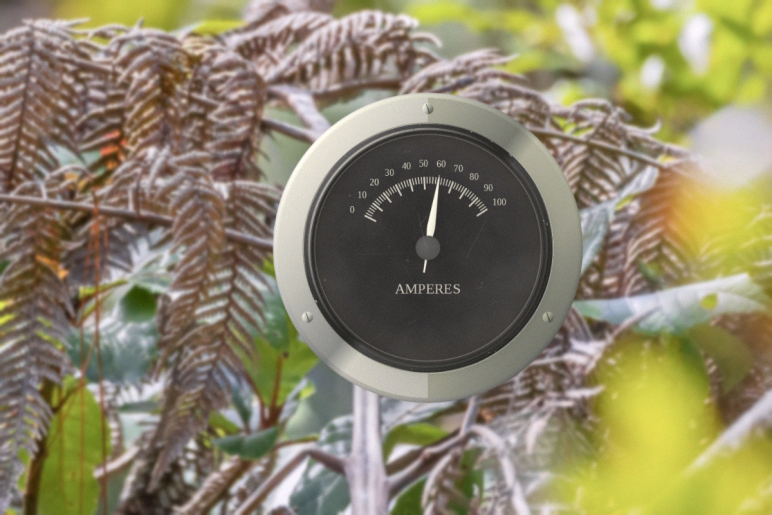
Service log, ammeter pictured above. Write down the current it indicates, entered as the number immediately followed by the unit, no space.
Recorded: 60A
